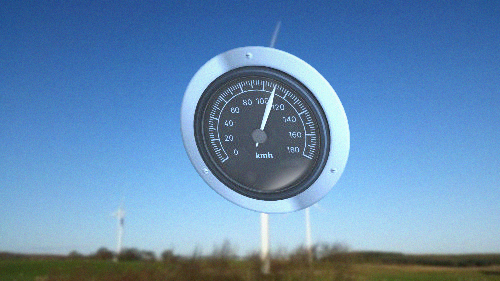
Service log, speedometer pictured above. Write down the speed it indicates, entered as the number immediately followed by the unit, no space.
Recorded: 110km/h
